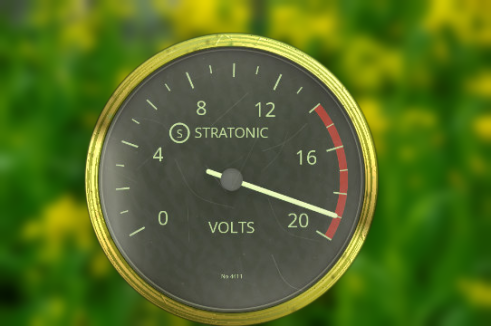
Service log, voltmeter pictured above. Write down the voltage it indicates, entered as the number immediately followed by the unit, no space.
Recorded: 19V
